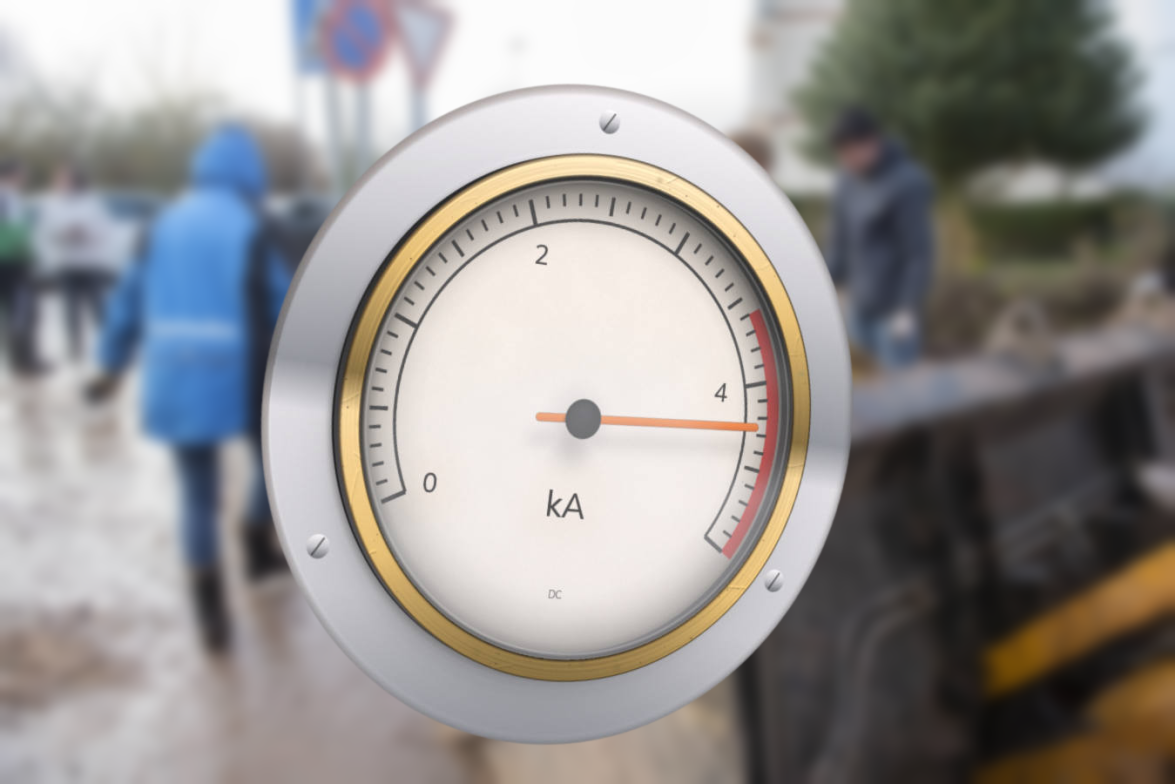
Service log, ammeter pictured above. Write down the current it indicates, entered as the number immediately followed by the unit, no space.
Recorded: 4.25kA
